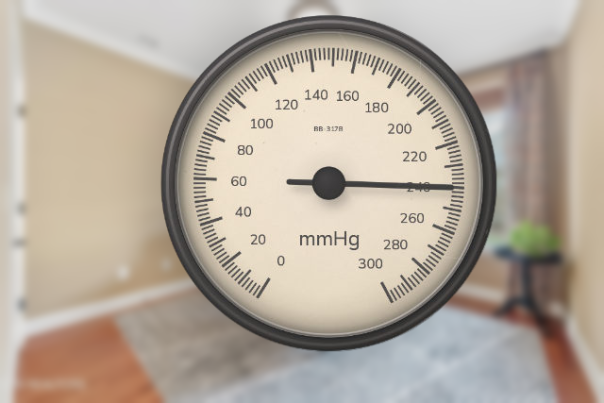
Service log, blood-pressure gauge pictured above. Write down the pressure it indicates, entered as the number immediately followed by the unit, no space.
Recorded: 240mmHg
